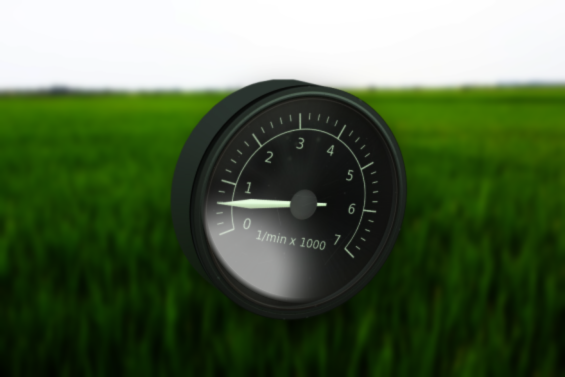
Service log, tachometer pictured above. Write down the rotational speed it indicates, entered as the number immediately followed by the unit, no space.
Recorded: 600rpm
